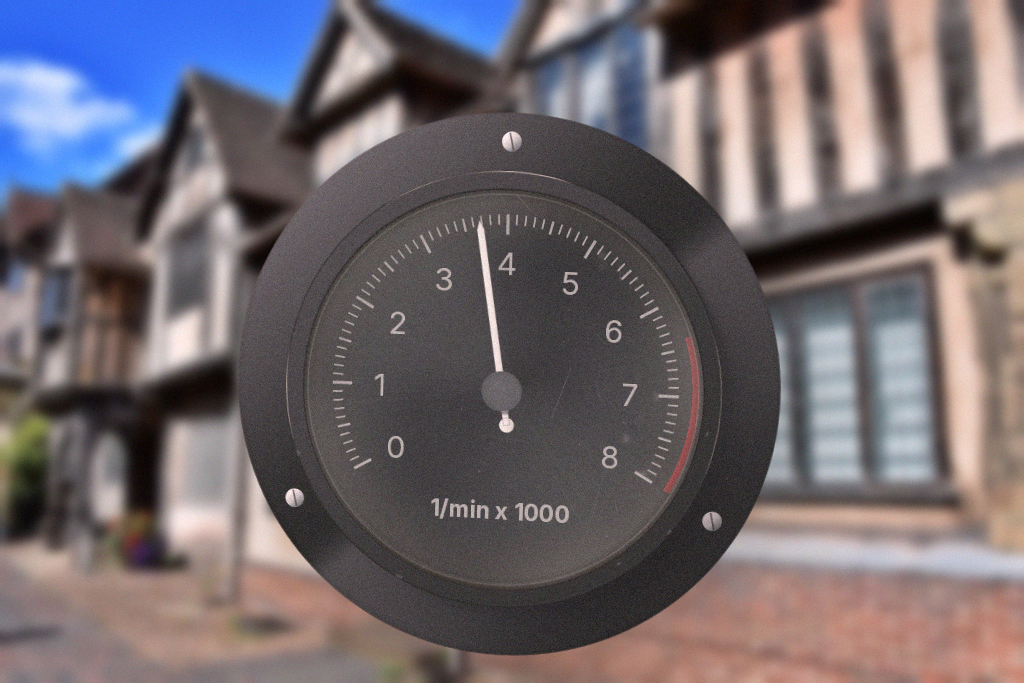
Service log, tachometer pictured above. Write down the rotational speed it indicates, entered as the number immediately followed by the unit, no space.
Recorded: 3700rpm
